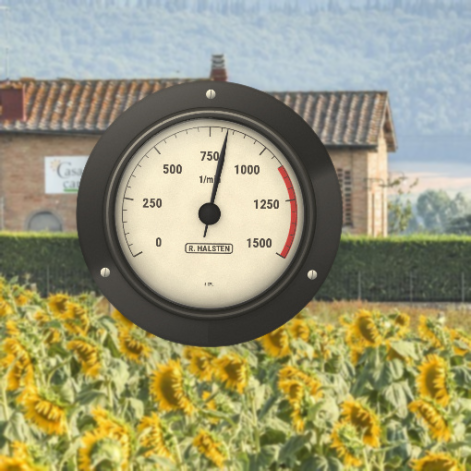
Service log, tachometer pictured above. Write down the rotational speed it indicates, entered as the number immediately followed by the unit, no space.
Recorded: 825rpm
